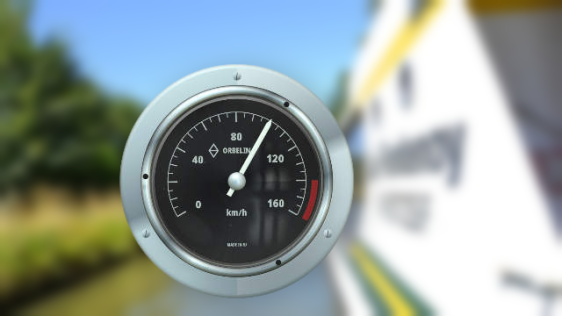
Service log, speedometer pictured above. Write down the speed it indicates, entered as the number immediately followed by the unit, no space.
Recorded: 100km/h
